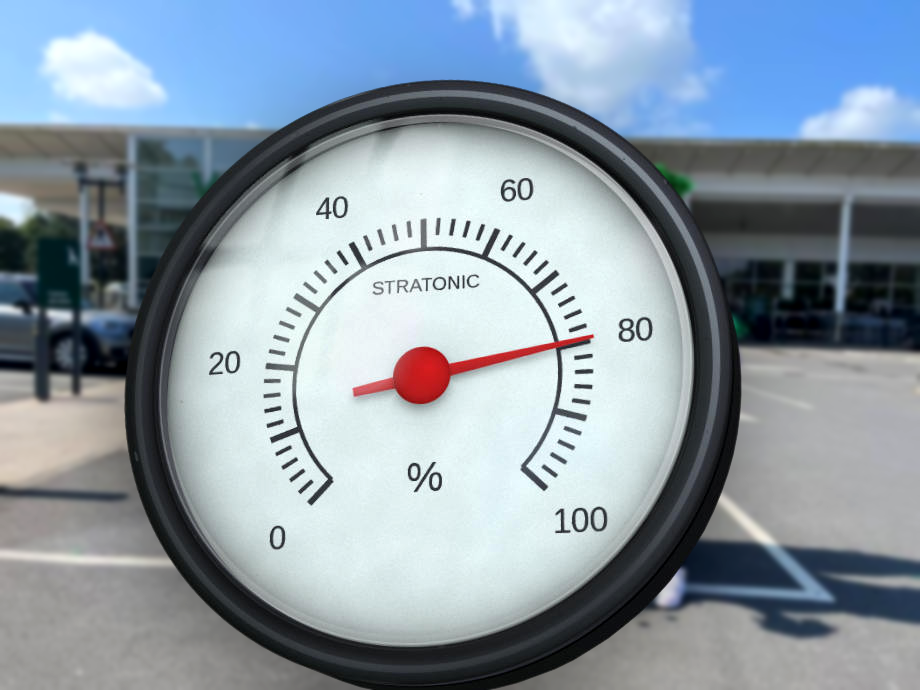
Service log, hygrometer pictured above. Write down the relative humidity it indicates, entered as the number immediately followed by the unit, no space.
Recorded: 80%
